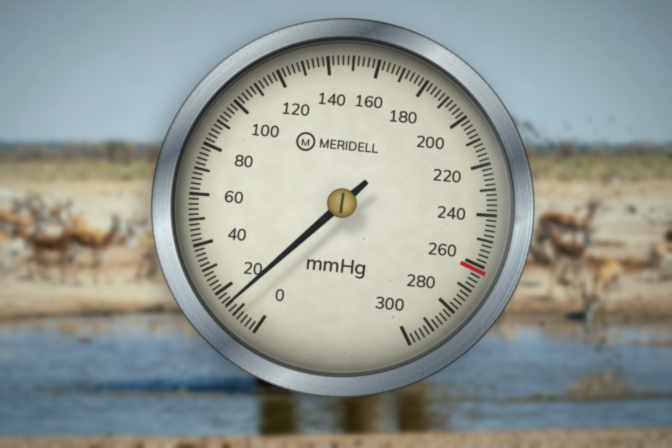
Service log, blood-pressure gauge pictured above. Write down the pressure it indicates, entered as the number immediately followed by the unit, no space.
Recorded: 14mmHg
